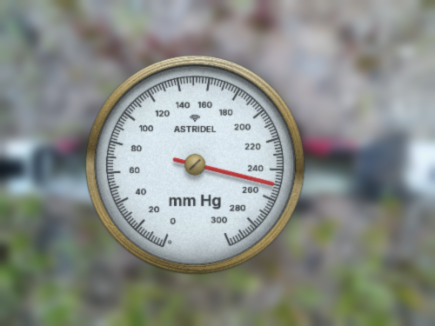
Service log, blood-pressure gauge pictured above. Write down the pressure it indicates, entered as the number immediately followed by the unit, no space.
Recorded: 250mmHg
